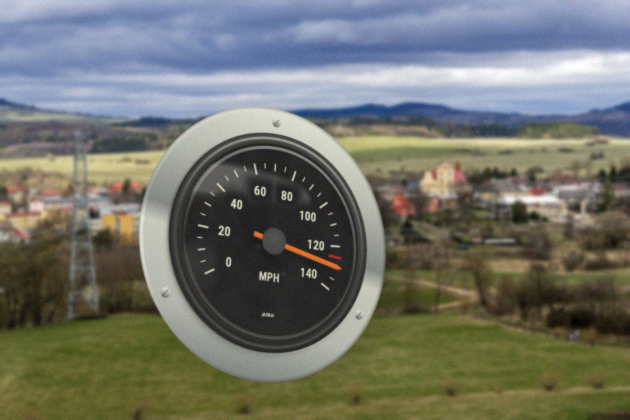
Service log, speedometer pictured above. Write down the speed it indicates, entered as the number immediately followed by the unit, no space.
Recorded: 130mph
